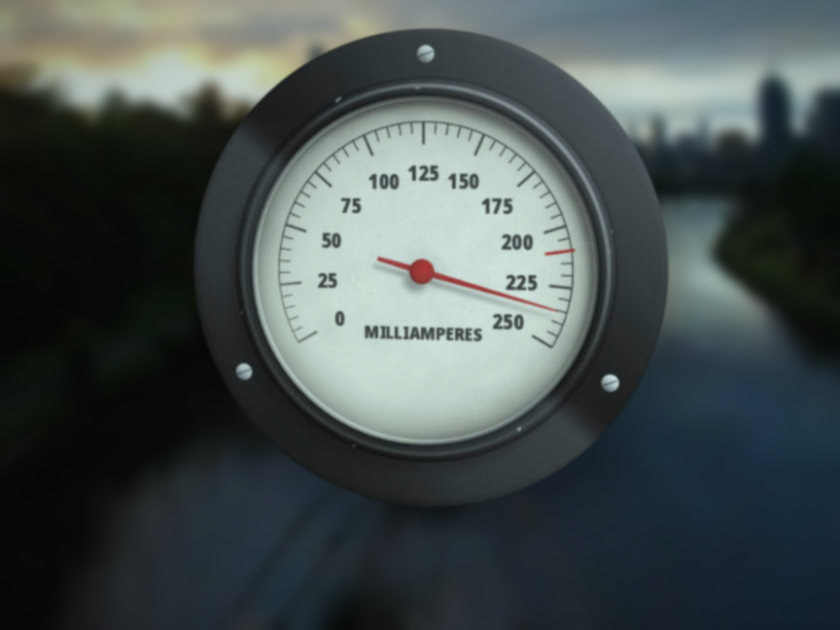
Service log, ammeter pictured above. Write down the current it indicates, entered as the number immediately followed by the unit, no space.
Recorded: 235mA
